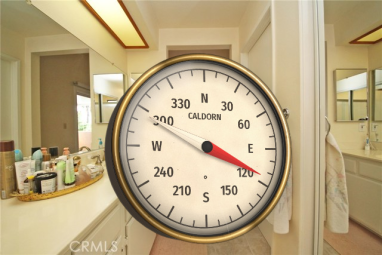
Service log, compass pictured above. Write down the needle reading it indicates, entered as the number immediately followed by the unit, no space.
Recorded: 115°
